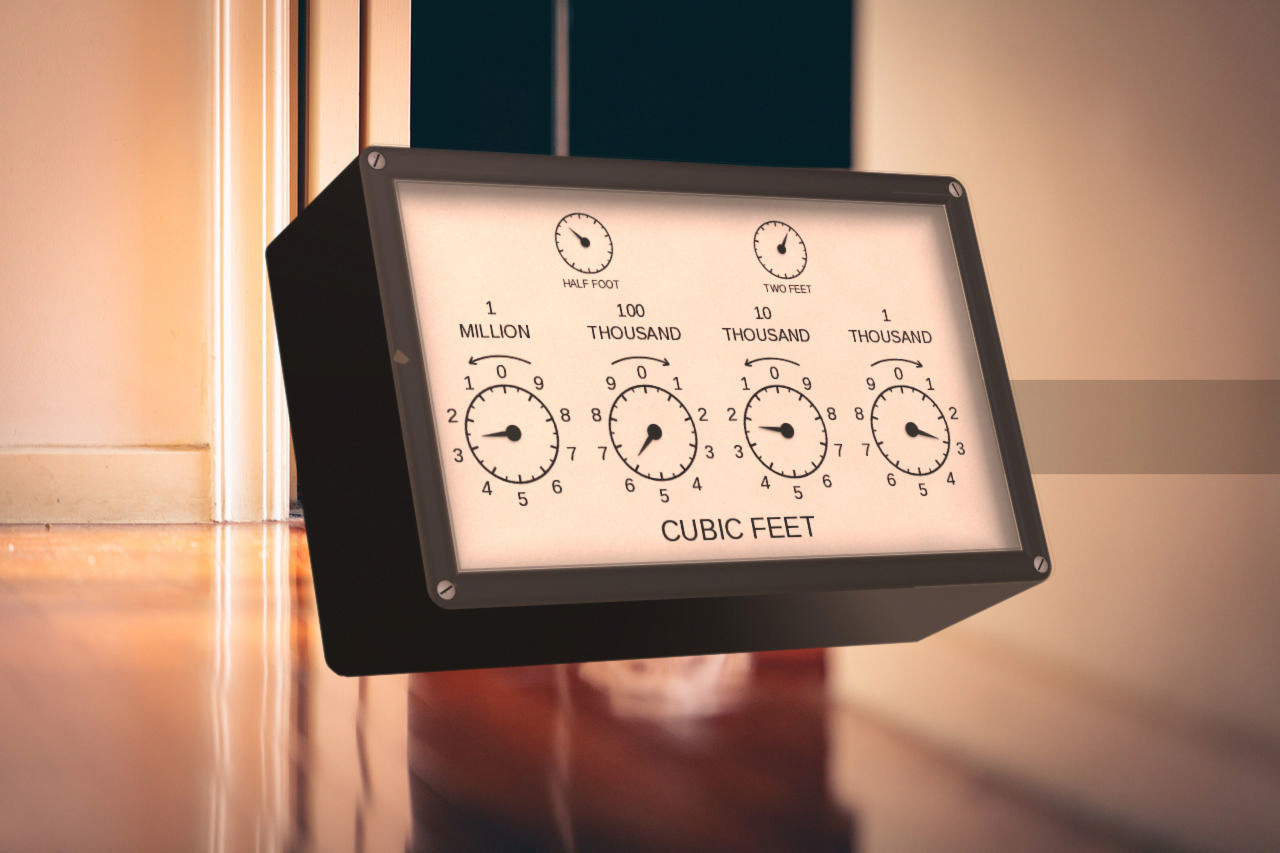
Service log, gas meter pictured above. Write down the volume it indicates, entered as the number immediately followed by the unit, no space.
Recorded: 262300ft³
